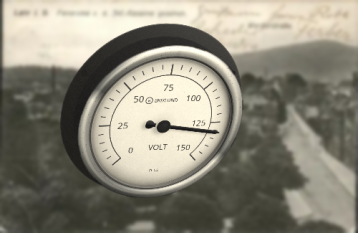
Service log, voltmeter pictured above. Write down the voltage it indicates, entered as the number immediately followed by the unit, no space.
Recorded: 130V
